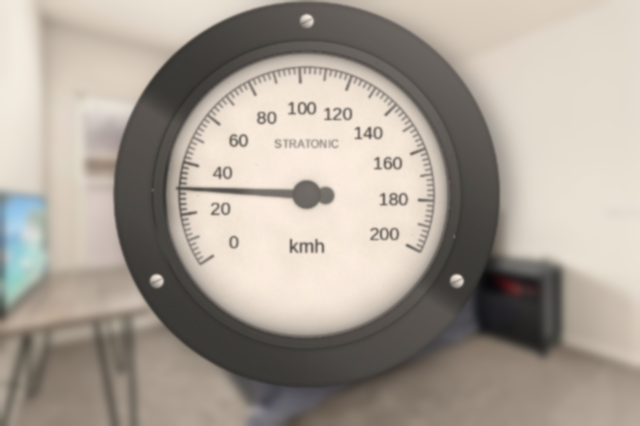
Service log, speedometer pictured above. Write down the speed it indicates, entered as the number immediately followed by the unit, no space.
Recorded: 30km/h
